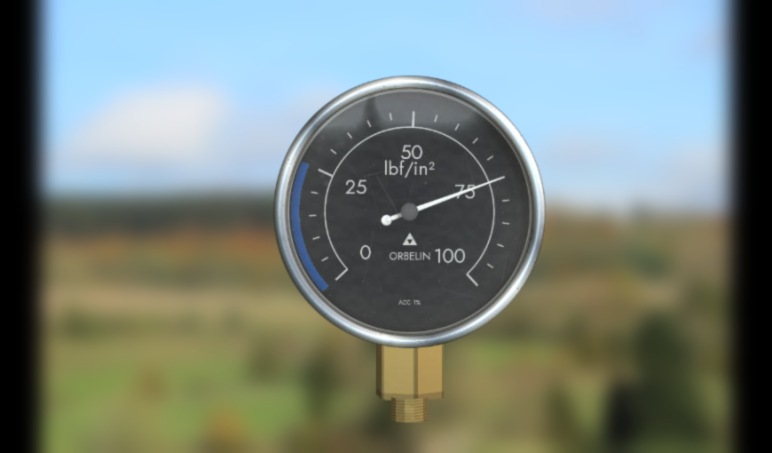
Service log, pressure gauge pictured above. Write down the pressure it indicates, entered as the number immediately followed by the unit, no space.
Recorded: 75psi
